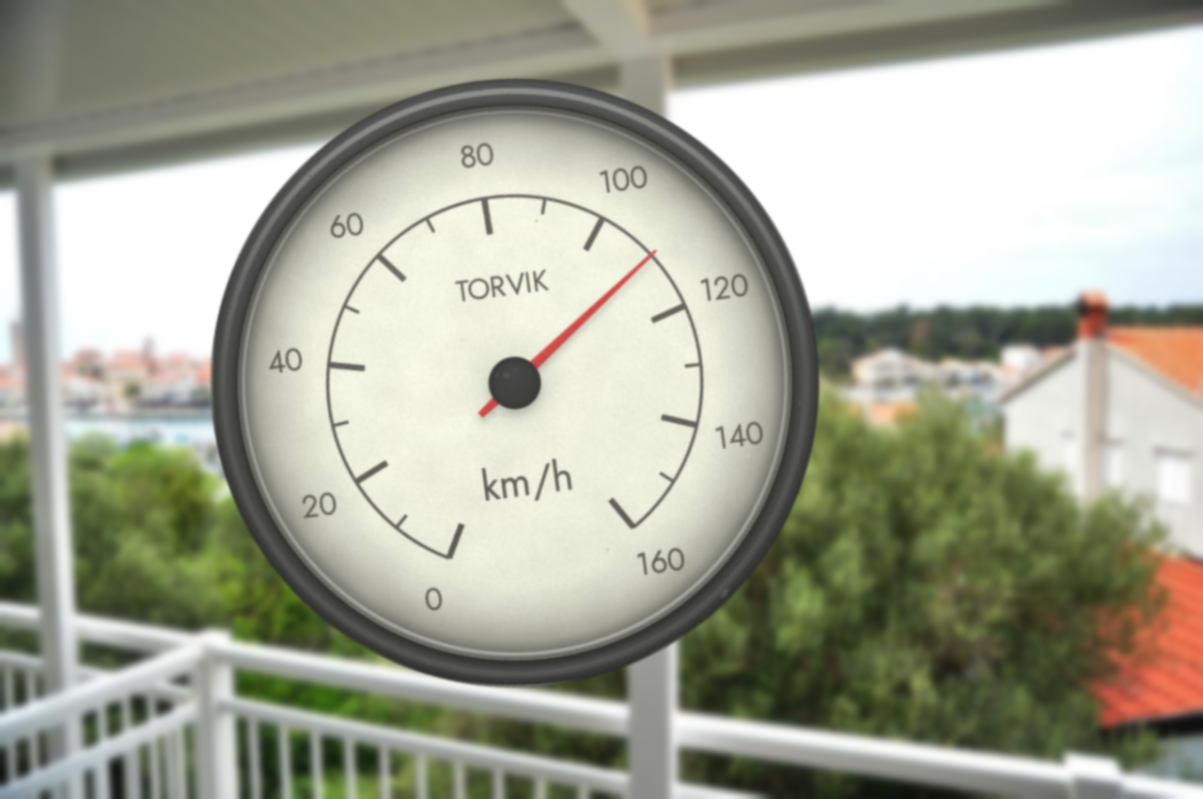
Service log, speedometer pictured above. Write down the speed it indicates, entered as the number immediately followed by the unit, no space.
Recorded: 110km/h
